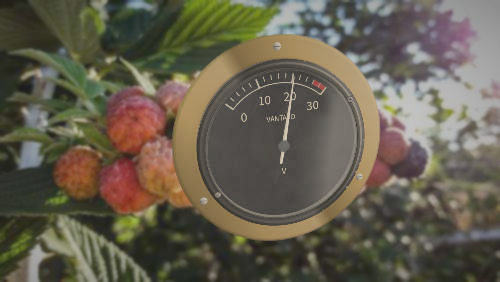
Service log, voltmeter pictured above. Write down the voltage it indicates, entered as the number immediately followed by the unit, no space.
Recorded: 20V
